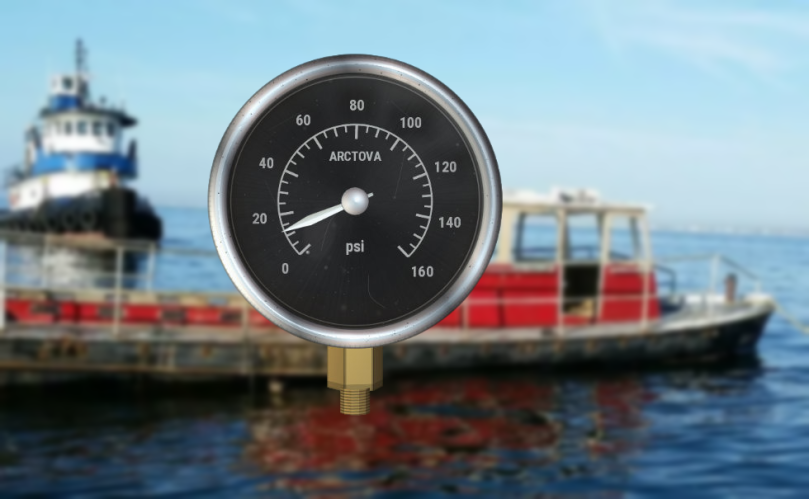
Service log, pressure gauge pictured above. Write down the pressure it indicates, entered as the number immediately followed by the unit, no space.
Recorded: 12.5psi
